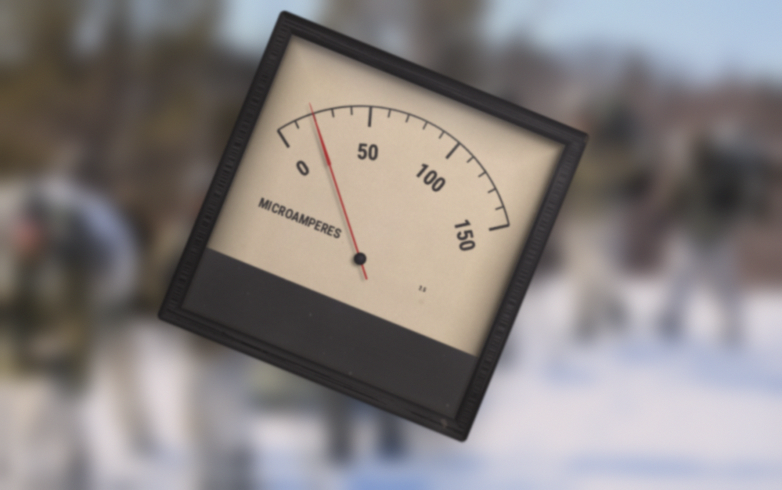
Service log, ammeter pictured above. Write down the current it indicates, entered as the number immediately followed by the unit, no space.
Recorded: 20µA
